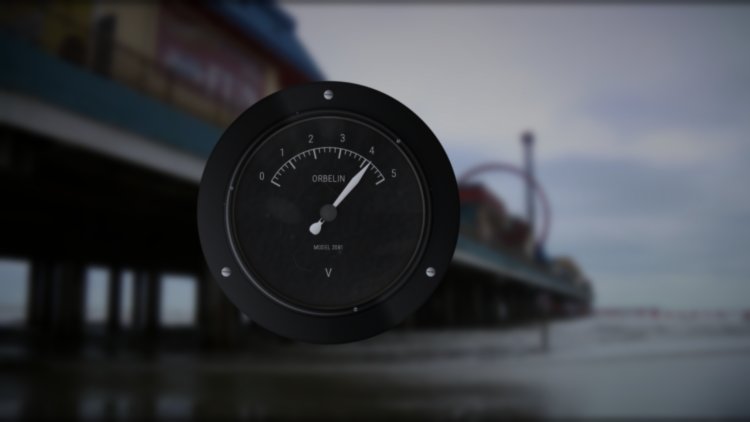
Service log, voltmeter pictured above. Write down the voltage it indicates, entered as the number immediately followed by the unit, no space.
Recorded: 4.2V
